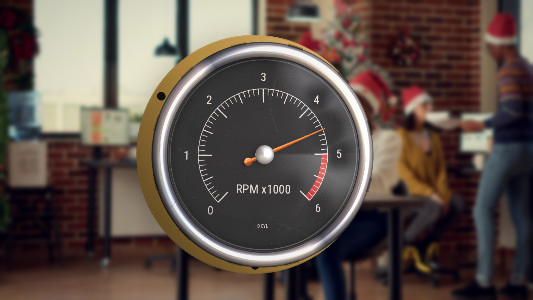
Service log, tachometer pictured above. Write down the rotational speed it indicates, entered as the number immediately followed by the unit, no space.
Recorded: 4500rpm
